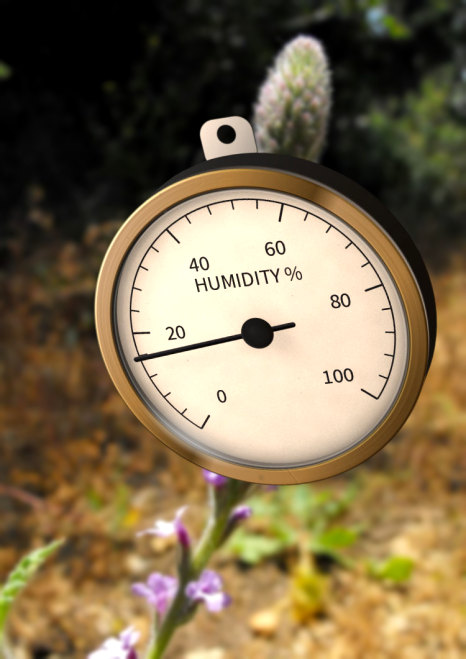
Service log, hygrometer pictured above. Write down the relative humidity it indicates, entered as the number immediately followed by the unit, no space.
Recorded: 16%
